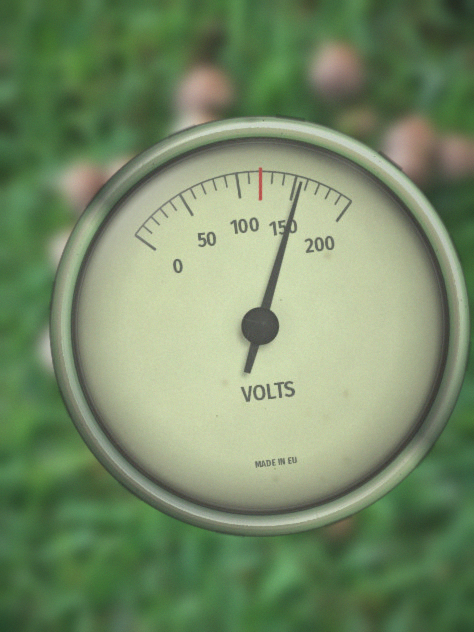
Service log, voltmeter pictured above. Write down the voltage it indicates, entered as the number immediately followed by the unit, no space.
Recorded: 155V
